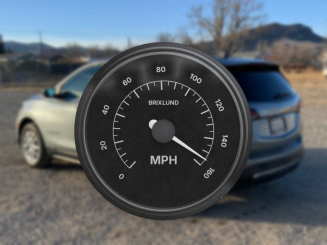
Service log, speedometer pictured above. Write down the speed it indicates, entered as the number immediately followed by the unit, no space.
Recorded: 155mph
